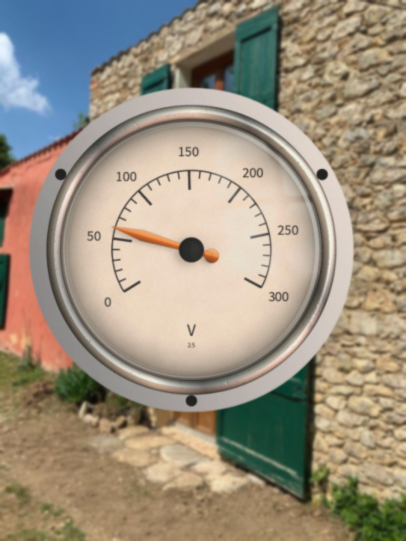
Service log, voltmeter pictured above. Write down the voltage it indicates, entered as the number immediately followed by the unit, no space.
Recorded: 60V
